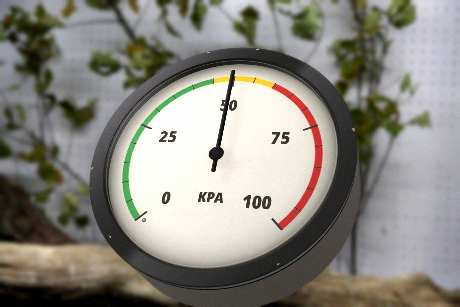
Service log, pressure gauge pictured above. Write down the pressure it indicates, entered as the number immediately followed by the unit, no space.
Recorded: 50kPa
